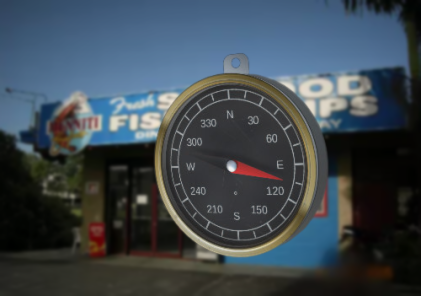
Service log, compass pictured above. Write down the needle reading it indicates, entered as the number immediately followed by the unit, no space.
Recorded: 105°
